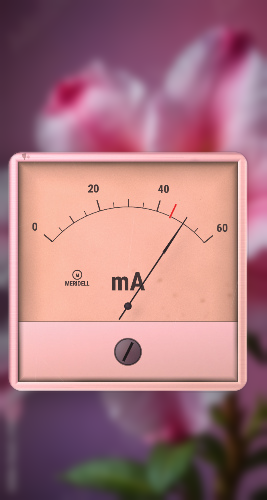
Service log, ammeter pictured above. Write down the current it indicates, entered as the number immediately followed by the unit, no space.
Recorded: 50mA
